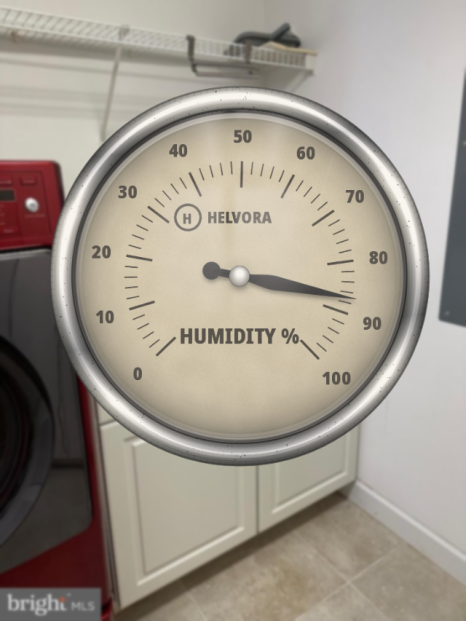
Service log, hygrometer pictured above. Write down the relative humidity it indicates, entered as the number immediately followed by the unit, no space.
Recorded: 87%
